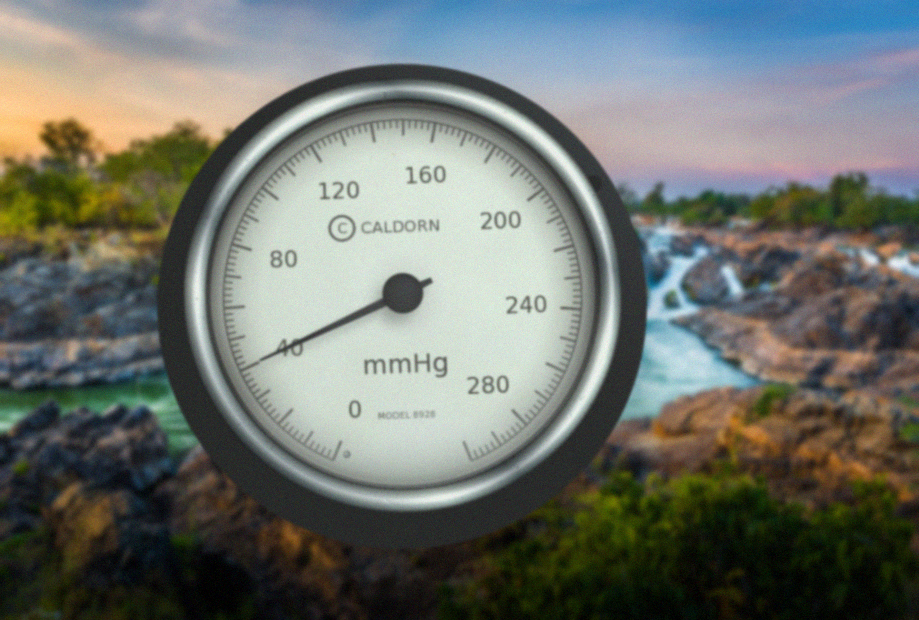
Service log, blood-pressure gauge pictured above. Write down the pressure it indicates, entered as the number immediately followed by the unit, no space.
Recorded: 40mmHg
